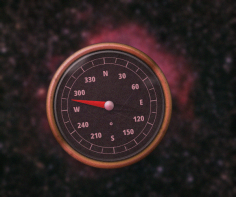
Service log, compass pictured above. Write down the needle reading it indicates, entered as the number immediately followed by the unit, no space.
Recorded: 285°
